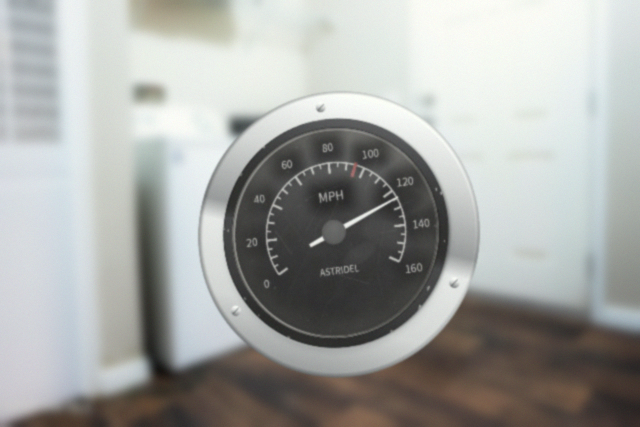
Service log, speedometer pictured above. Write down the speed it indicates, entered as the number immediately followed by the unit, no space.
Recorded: 125mph
